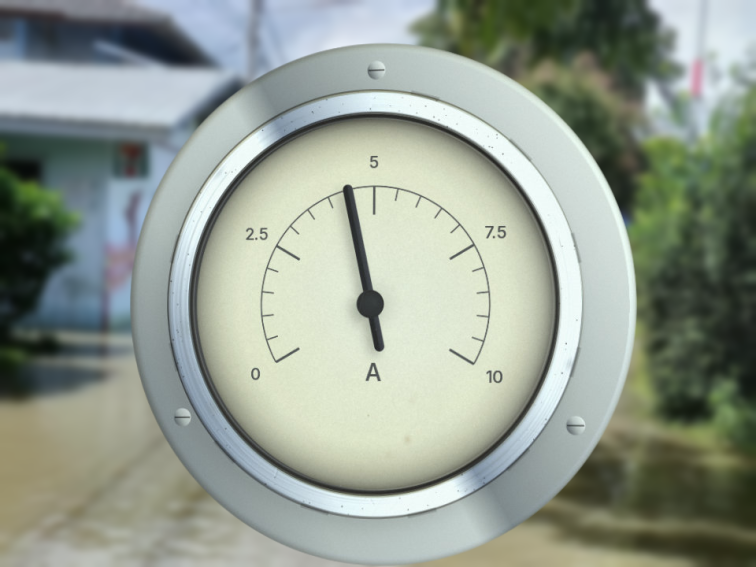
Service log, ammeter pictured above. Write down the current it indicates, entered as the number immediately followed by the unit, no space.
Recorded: 4.5A
